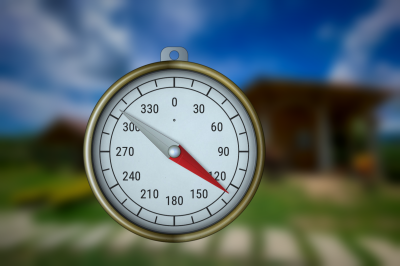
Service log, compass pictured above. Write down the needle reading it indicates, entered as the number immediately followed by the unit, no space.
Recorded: 127.5°
